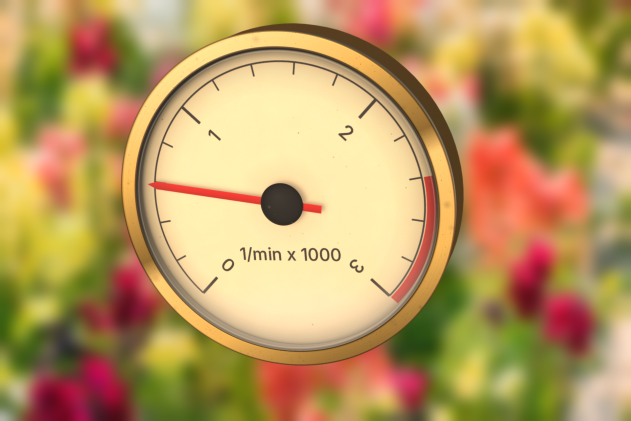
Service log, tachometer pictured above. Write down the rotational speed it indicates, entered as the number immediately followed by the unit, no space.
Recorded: 600rpm
